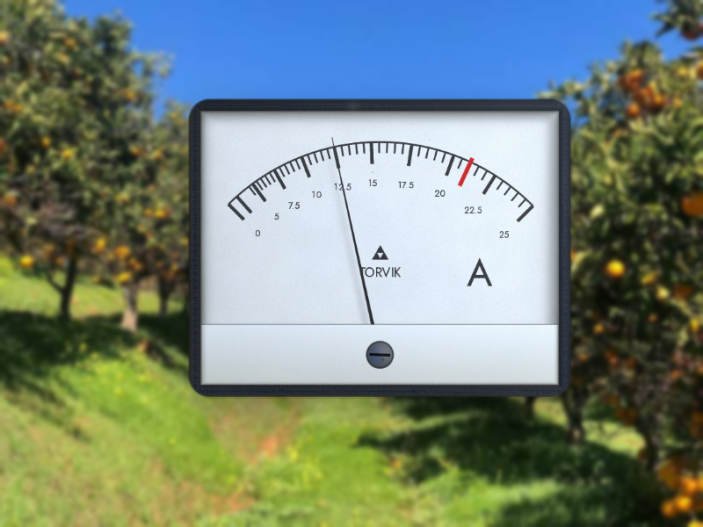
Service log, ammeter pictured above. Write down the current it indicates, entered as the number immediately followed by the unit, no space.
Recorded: 12.5A
